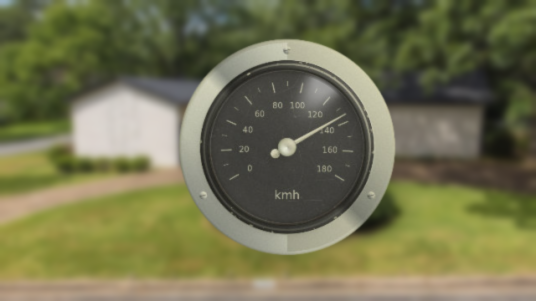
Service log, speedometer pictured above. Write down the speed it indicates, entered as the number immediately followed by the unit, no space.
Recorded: 135km/h
